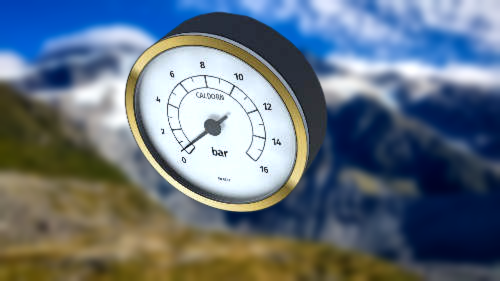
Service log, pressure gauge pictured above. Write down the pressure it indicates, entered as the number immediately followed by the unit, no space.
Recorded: 0.5bar
